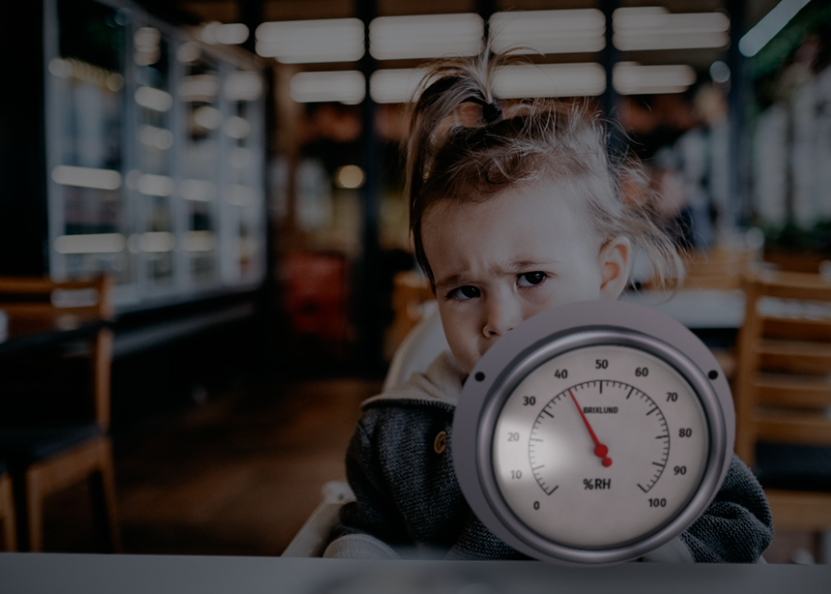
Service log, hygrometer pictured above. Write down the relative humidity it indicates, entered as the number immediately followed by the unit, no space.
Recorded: 40%
